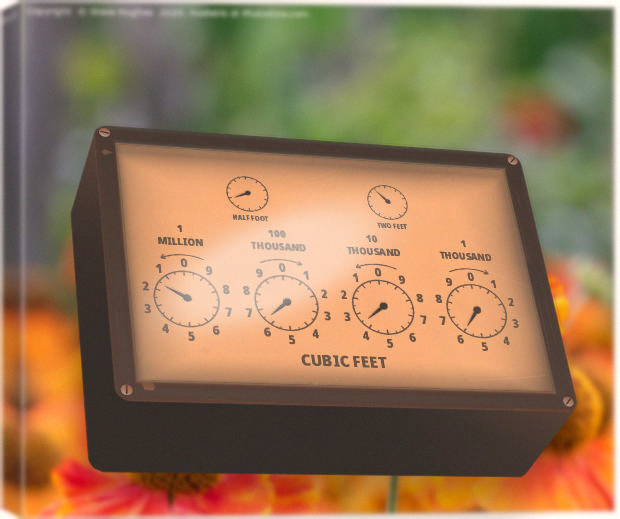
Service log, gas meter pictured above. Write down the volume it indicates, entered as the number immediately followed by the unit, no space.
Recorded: 163600ft³
